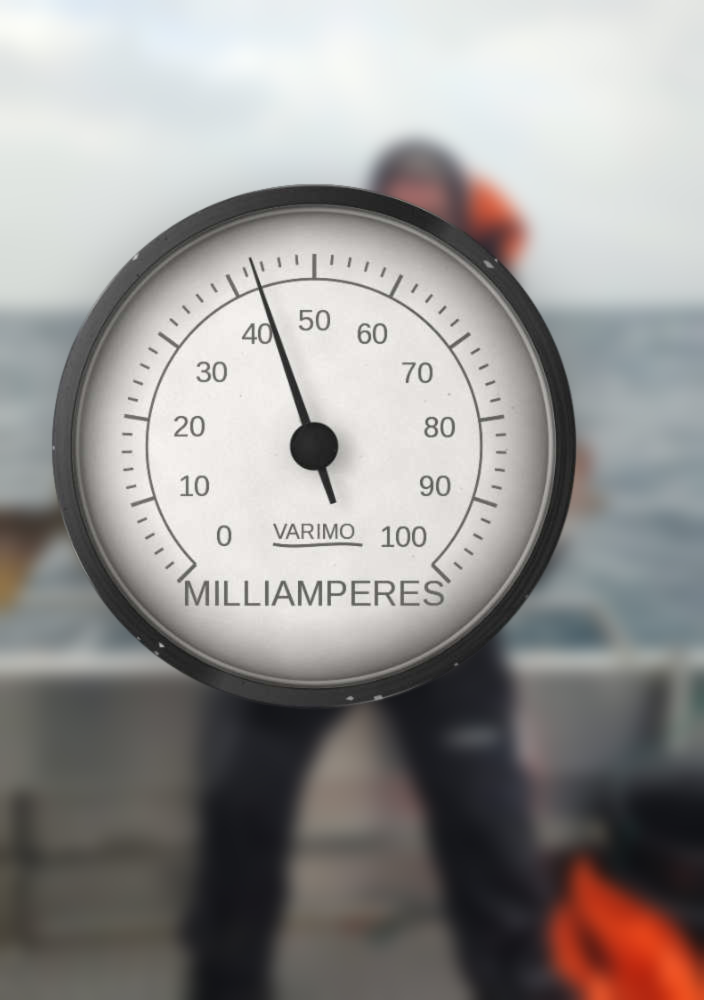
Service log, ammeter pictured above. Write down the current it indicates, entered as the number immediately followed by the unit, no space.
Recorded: 43mA
